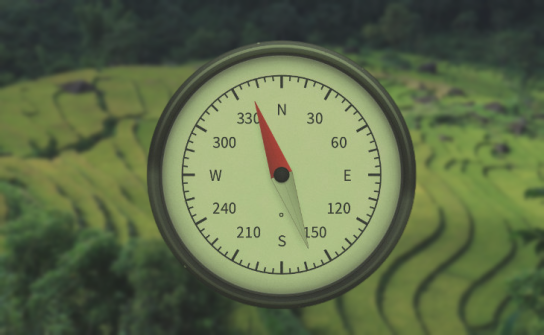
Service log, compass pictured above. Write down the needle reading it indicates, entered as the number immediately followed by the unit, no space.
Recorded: 340°
